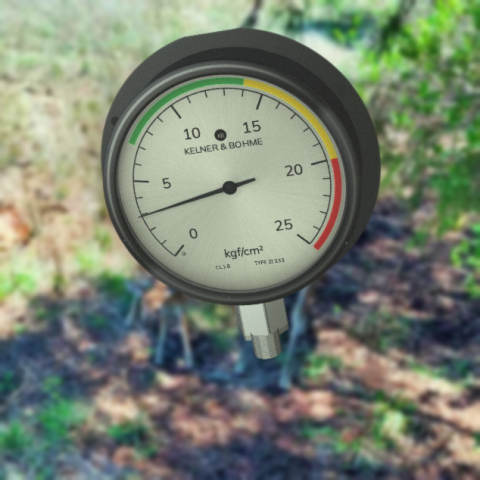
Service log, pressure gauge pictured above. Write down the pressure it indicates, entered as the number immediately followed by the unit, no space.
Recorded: 3kg/cm²
